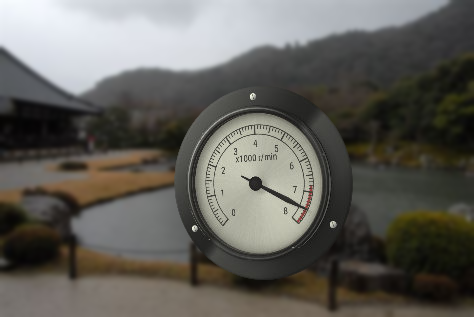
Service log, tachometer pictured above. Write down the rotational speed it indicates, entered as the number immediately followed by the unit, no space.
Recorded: 7500rpm
